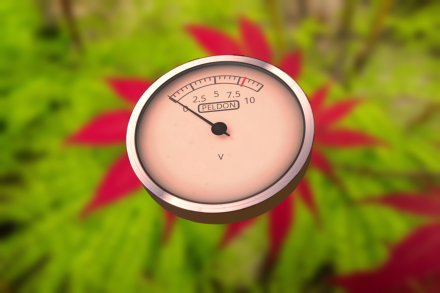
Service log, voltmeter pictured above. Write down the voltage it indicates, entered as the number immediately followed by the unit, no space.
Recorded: 0V
